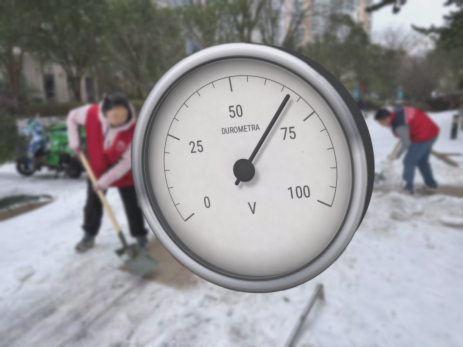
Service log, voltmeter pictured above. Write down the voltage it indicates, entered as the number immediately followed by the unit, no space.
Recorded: 67.5V
